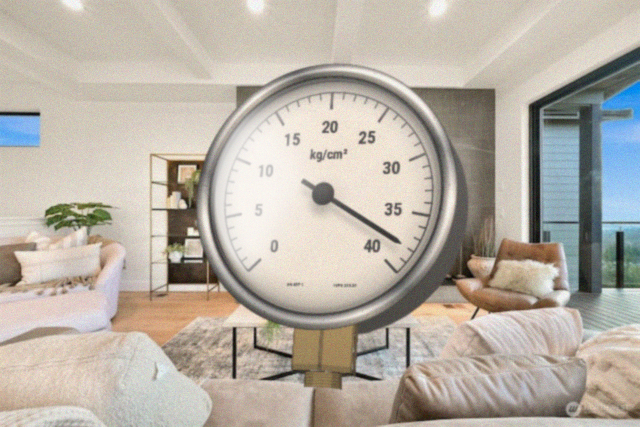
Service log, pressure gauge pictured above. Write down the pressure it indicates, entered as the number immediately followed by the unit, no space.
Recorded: 38kg/cm²
